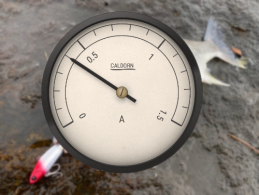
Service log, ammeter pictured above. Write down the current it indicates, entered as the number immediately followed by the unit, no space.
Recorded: 0.4A
